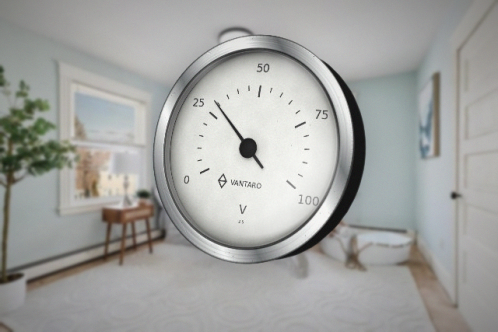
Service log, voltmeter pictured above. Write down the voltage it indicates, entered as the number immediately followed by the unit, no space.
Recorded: 30V
